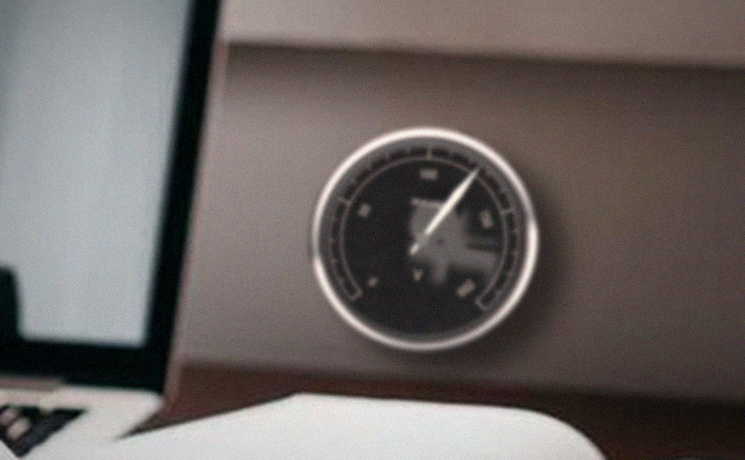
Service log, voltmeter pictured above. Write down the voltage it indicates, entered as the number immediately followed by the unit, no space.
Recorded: 125V
